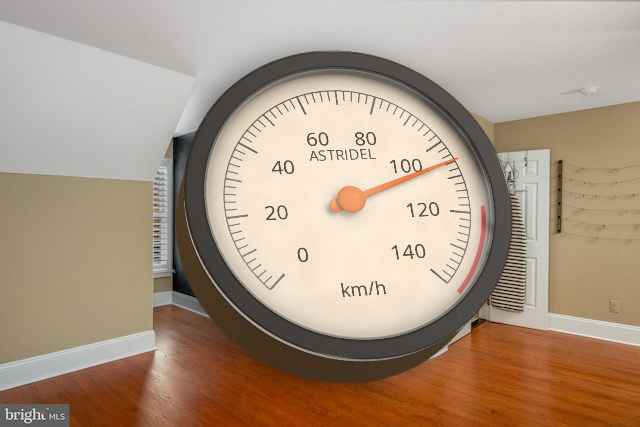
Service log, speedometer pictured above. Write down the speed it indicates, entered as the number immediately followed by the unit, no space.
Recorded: 106km/h
